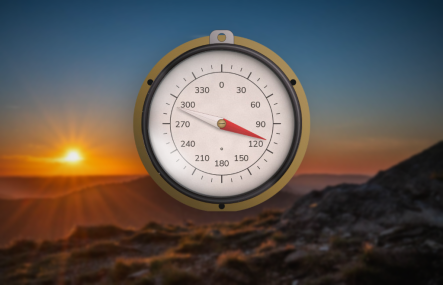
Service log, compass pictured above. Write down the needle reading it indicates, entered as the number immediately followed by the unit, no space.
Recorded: 110°
